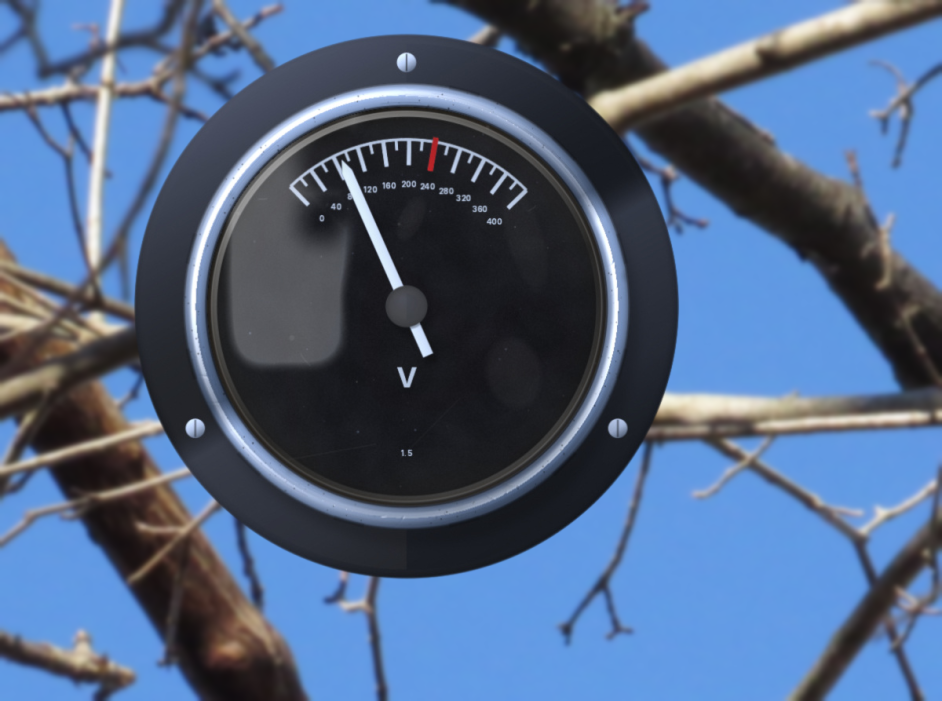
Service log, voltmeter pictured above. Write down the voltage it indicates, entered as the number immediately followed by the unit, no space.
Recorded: 90V
